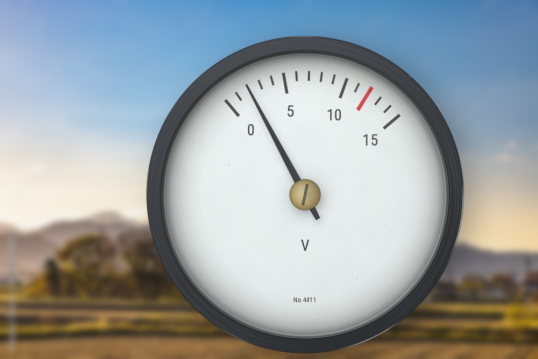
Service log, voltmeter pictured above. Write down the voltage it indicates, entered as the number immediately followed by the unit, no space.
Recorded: 2V
